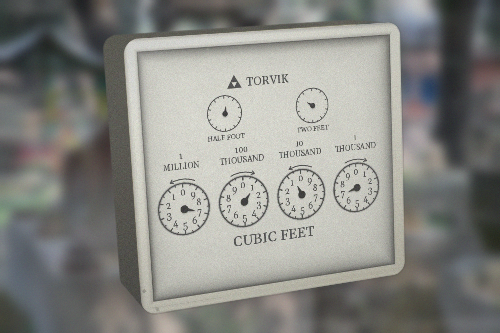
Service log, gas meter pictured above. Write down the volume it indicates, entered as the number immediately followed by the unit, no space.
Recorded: 710700ft³
